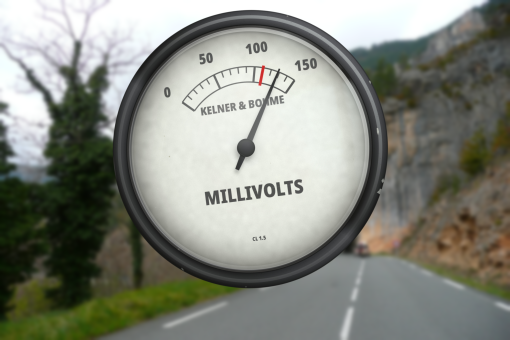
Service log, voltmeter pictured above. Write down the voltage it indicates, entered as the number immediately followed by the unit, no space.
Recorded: 130mV
